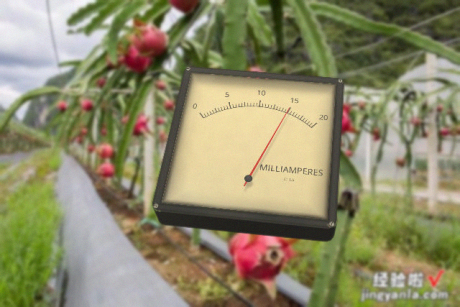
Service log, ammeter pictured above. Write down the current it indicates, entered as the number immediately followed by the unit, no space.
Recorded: 15mA
